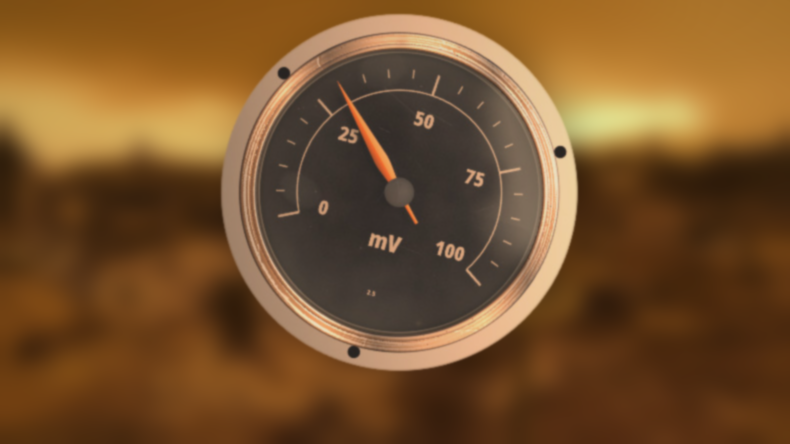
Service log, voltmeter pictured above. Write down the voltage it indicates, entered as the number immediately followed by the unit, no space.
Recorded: 30mV
